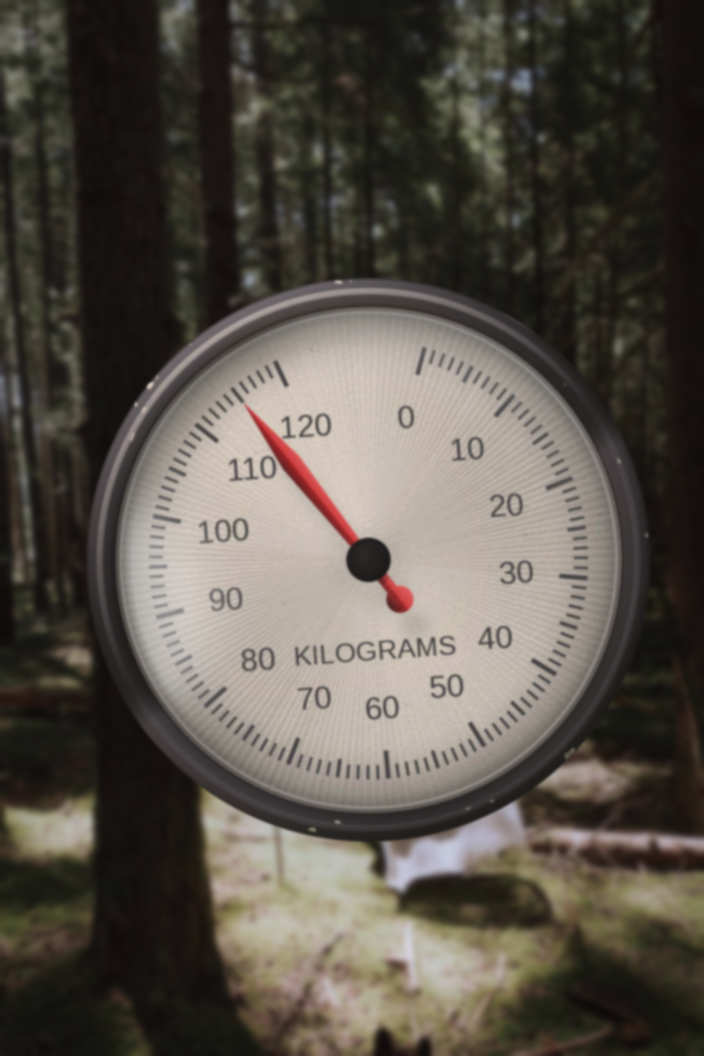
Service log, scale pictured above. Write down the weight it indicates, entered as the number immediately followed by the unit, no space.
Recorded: 115kg
